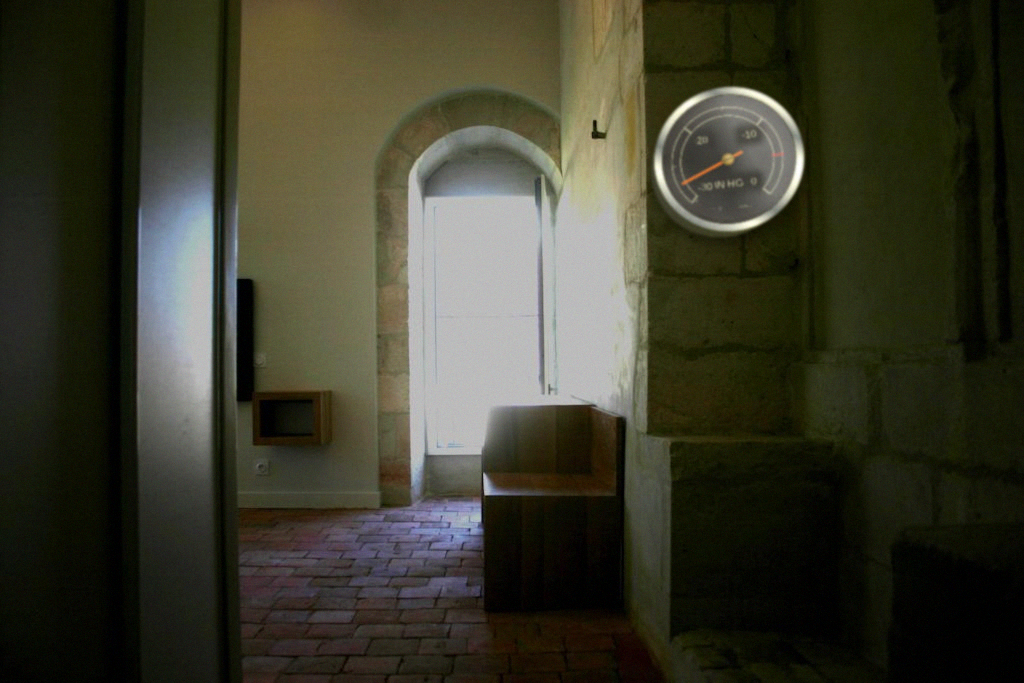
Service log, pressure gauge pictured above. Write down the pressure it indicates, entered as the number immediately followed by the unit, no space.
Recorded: -27.5inHg
